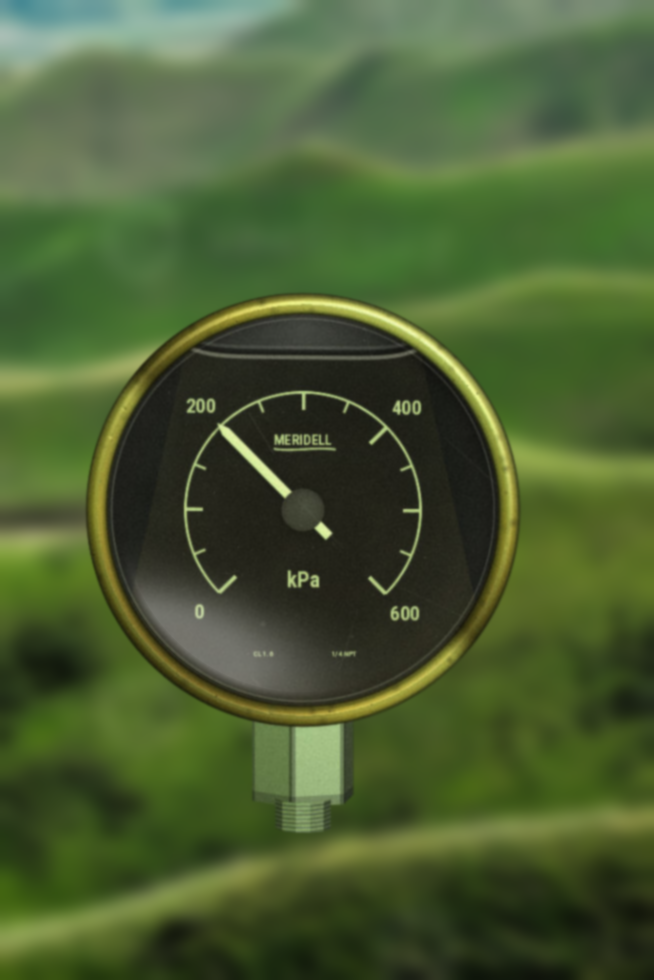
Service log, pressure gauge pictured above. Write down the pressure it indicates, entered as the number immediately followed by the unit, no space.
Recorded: 200kPa
